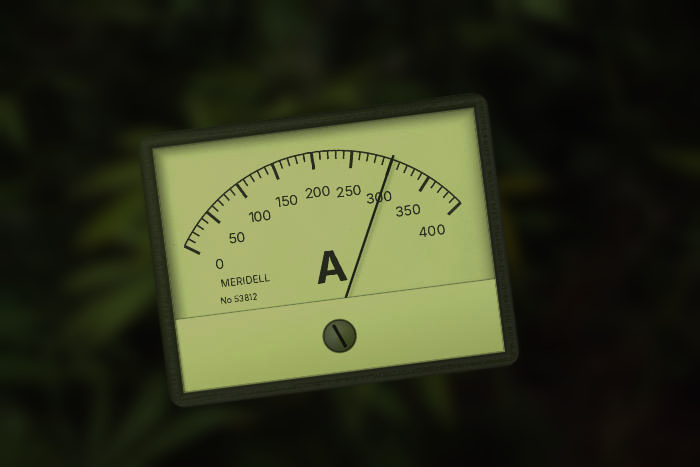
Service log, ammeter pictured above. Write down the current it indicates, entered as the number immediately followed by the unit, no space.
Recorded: 300A
